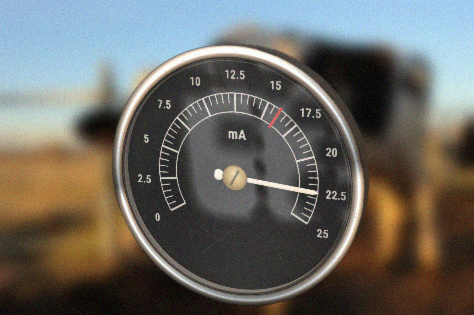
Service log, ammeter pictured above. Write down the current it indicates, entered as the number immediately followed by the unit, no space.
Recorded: 22.5mA
